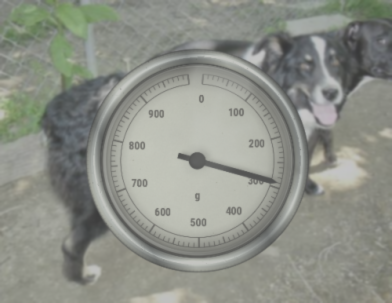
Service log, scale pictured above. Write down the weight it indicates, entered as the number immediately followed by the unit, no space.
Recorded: 290g
